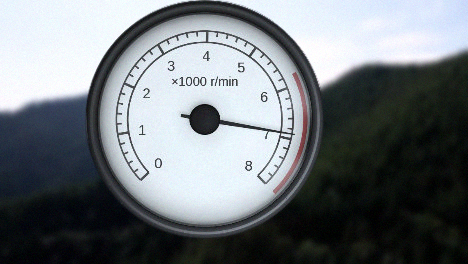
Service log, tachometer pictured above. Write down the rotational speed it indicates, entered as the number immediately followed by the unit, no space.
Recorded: 6900rpm
